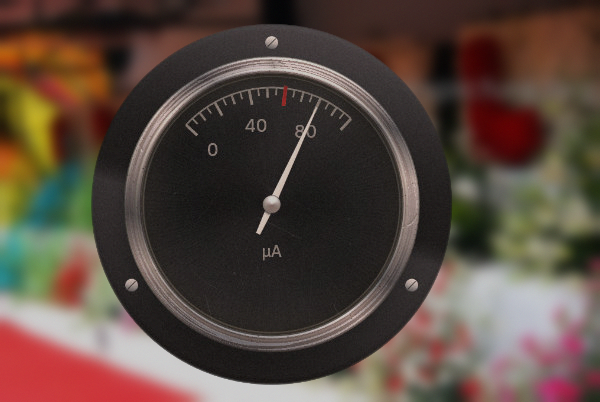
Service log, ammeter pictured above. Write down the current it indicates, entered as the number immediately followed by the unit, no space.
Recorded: 80µA
